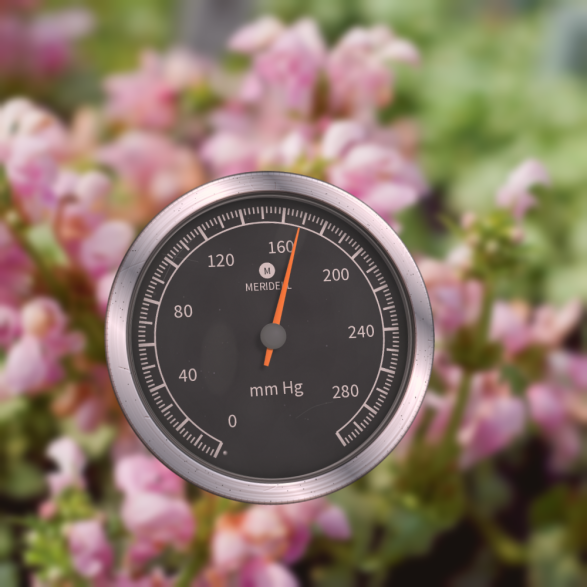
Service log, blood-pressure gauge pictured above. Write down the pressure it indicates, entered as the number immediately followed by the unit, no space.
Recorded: 168mmHg
